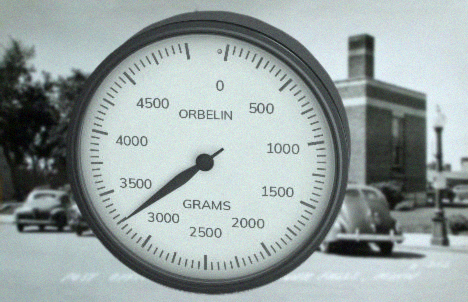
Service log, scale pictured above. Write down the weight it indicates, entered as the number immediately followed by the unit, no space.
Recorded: 3250g
